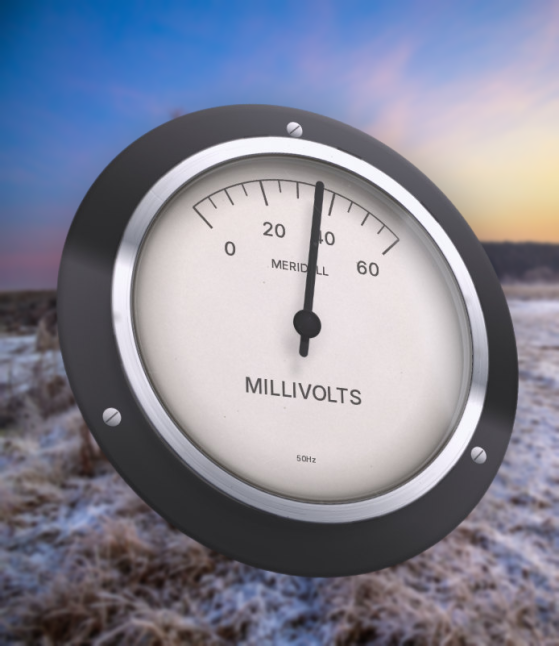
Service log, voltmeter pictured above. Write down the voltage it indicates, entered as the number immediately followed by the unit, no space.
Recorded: 35mV
